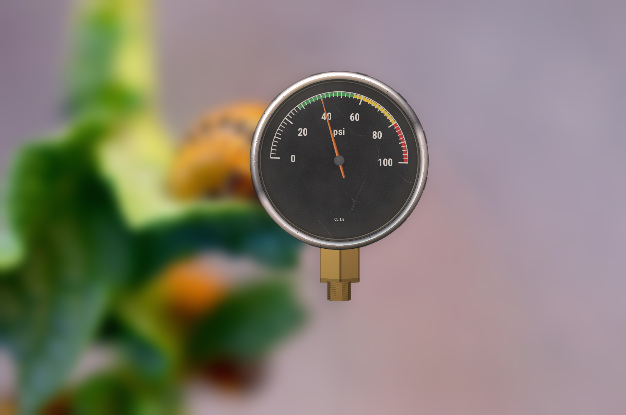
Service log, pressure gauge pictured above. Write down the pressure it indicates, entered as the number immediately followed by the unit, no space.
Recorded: 40psi
